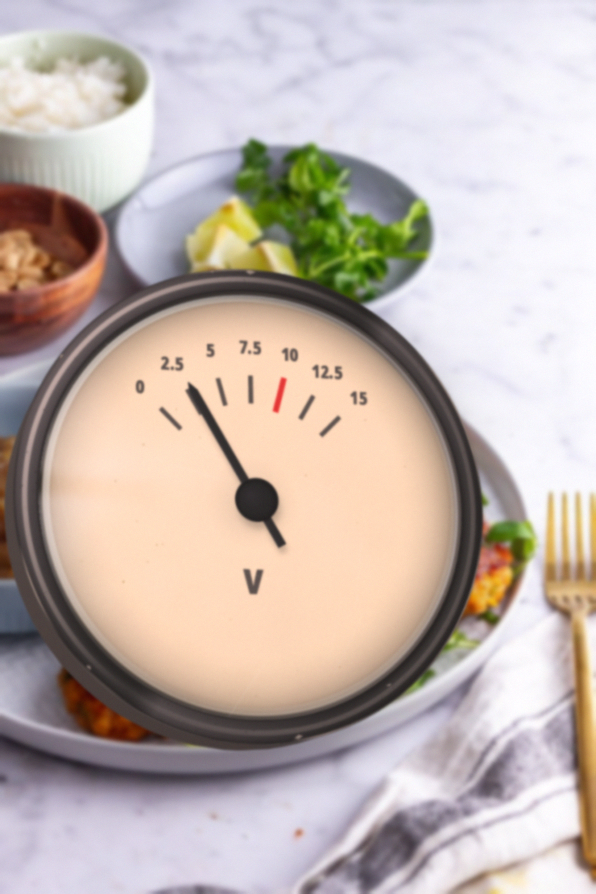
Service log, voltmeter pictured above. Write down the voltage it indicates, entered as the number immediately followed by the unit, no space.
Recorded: 2.5V
